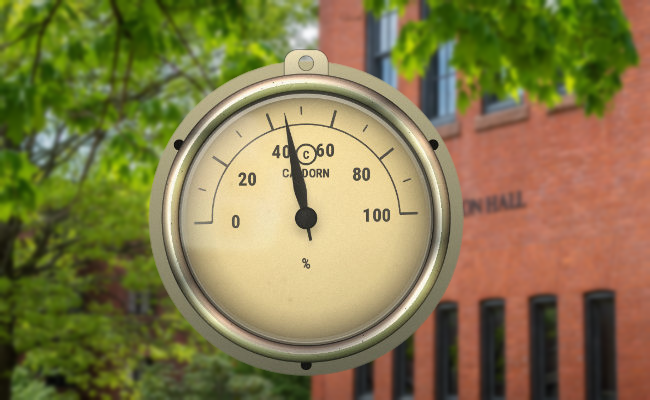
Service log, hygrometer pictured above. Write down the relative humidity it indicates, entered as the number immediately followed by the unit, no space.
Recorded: 45%
